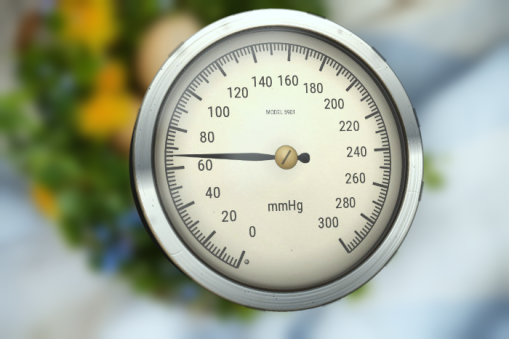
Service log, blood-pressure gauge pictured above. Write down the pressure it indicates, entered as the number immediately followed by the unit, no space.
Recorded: 66mmHg
